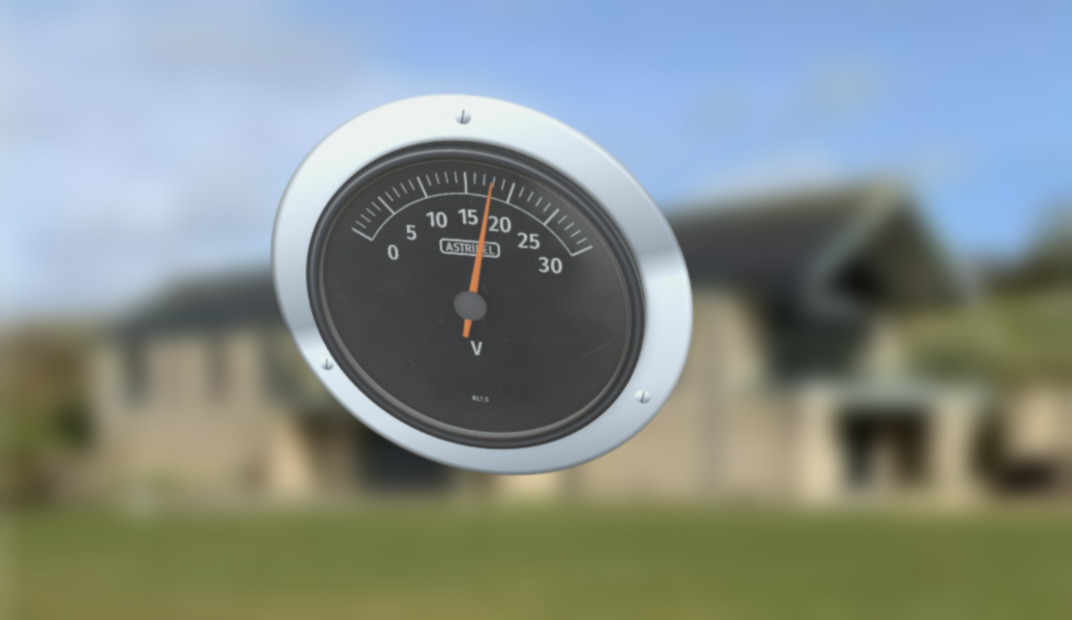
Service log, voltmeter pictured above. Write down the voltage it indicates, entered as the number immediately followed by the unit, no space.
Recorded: 18V
